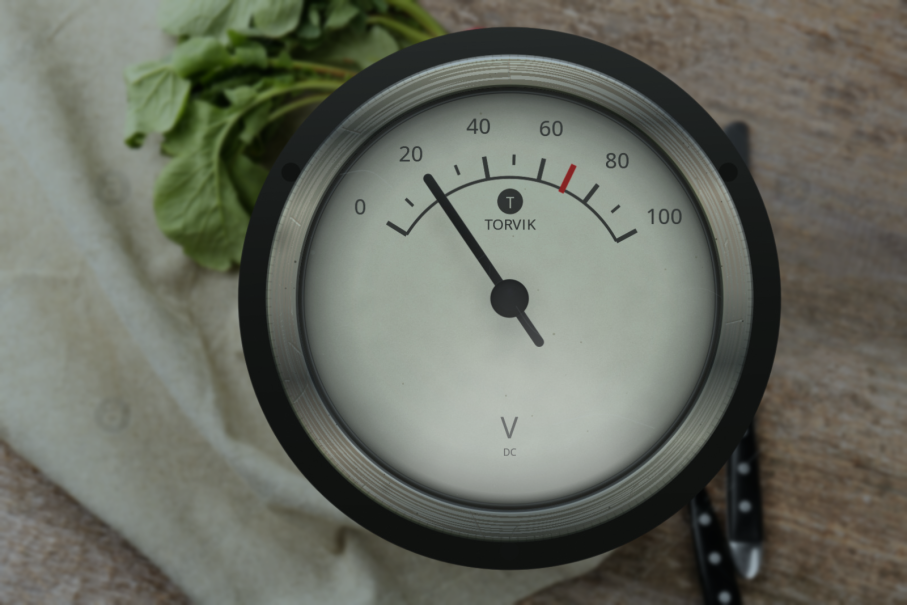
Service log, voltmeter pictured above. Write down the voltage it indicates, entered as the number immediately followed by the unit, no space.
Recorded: 20V
